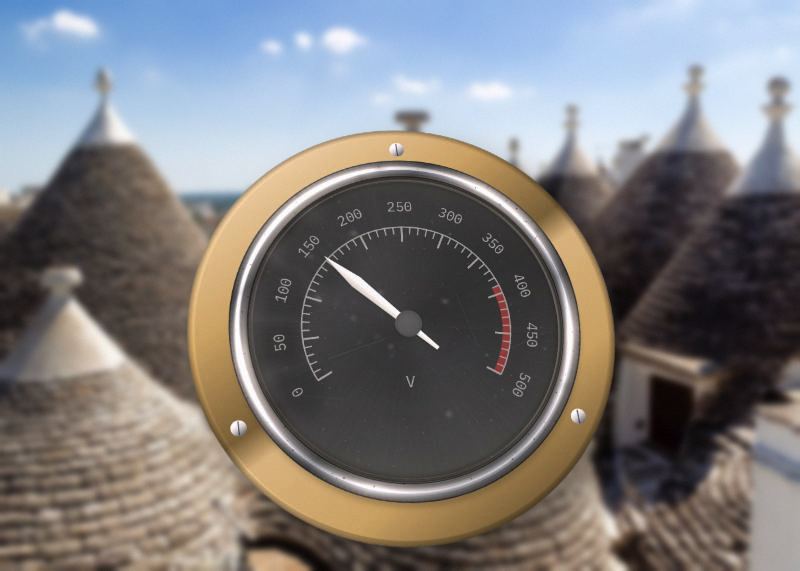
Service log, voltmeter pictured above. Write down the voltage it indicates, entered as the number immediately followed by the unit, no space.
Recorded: 150V
